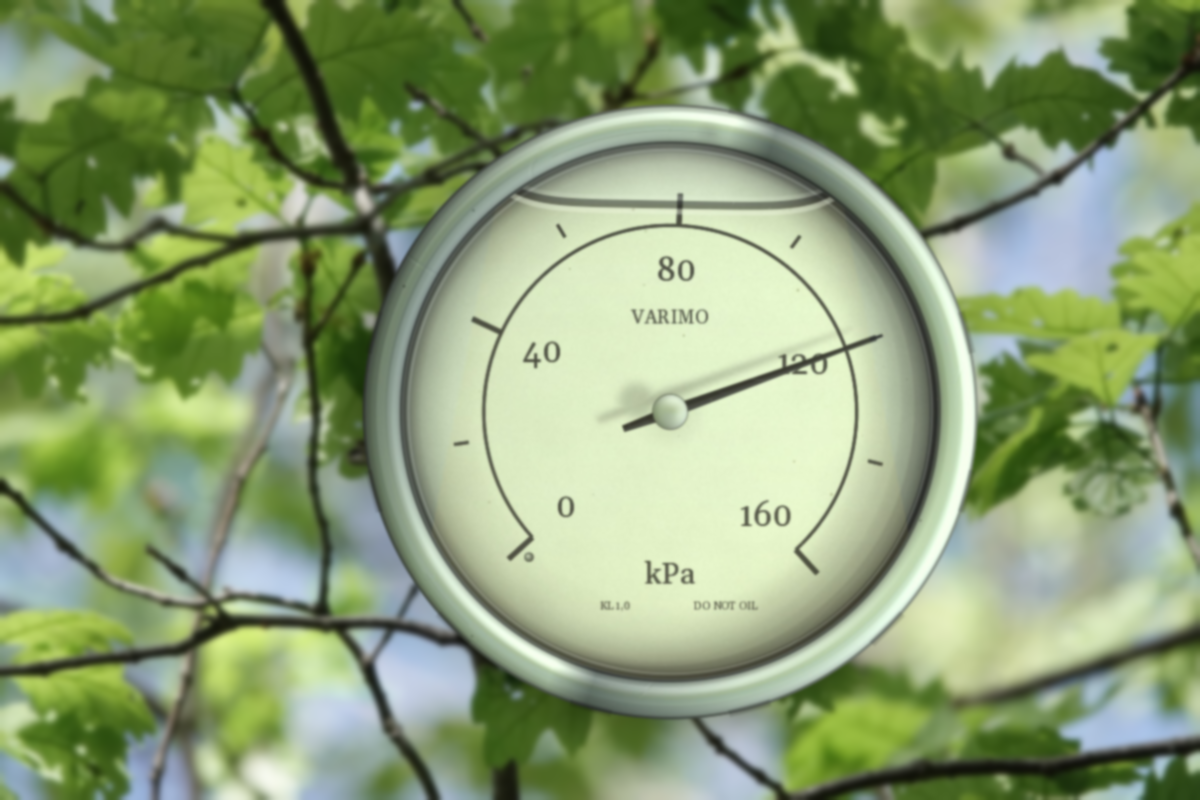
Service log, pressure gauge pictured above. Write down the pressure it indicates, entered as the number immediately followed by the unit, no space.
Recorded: 120kPa
